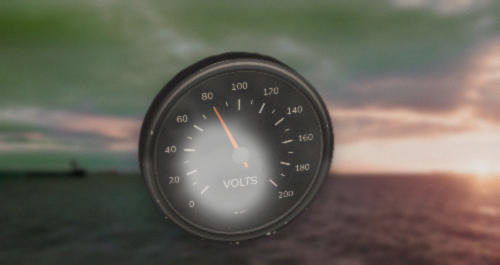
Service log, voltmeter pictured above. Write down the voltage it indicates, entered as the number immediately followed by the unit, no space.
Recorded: 80V
